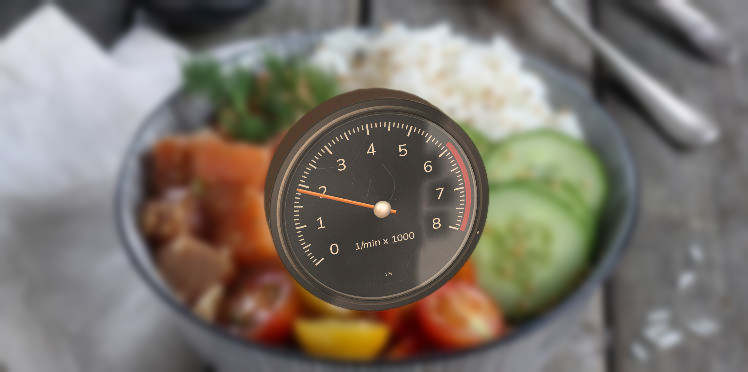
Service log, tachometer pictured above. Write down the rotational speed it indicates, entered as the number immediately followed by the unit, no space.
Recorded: 1900rpm
